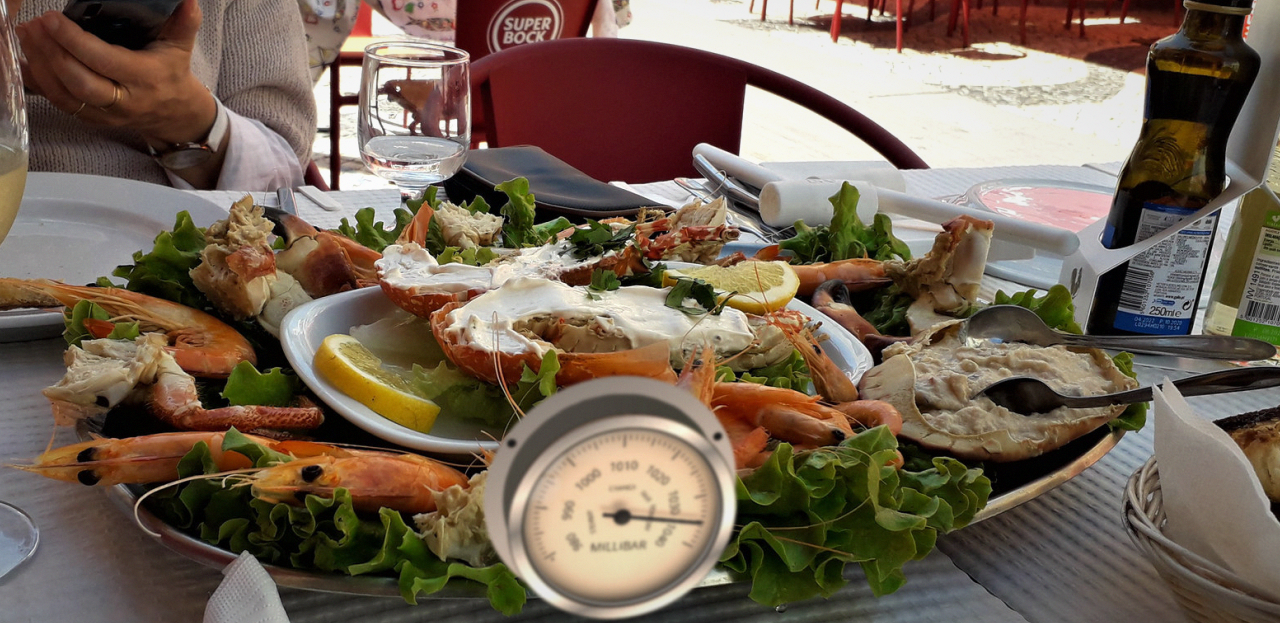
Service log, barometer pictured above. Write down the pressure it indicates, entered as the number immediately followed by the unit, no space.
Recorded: 1035mbar
